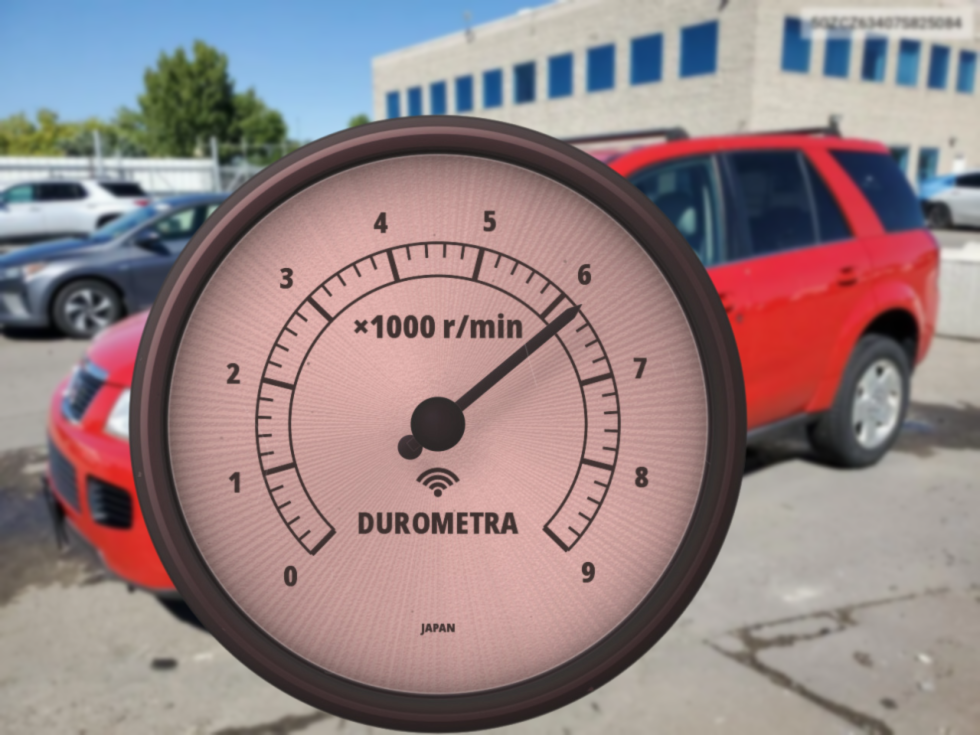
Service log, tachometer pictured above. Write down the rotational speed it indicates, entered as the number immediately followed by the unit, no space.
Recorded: 6200rpm
